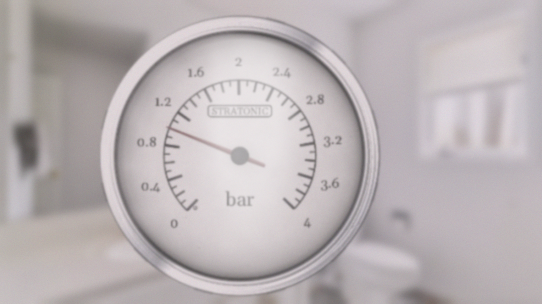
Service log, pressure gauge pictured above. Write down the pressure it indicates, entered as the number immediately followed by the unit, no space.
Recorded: 1bar
